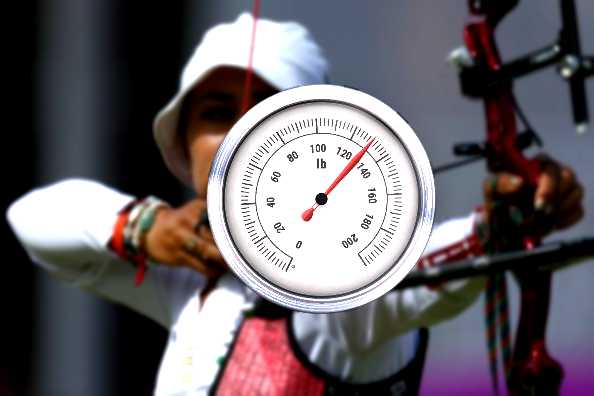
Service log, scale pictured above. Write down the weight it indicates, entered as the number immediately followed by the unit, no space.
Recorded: 130lb
